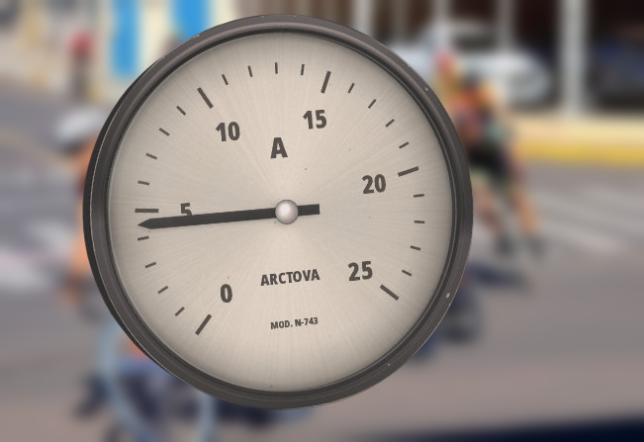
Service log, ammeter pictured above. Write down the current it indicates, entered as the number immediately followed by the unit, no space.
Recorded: 4.5A
